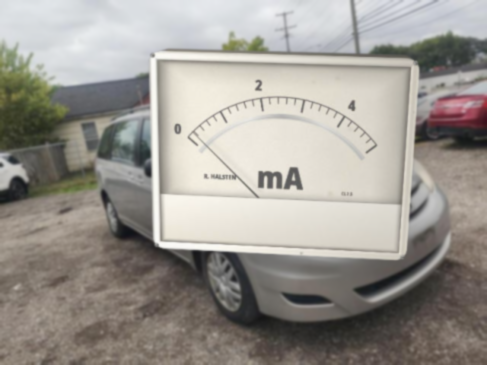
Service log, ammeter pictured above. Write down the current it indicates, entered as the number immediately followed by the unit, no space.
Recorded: 0.2mA
